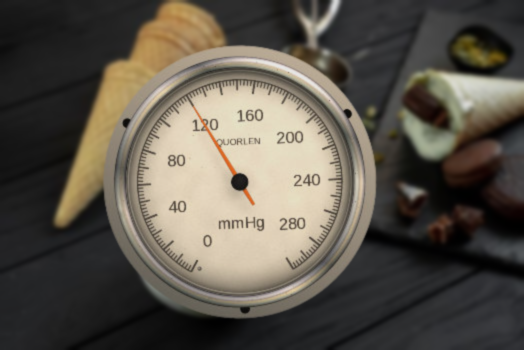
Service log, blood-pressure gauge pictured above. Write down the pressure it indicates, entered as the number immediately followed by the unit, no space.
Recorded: 120mmHg
